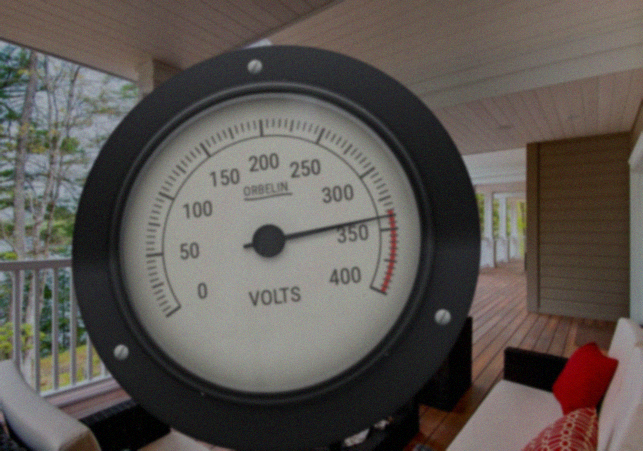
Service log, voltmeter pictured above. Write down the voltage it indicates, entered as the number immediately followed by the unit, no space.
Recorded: 340V
